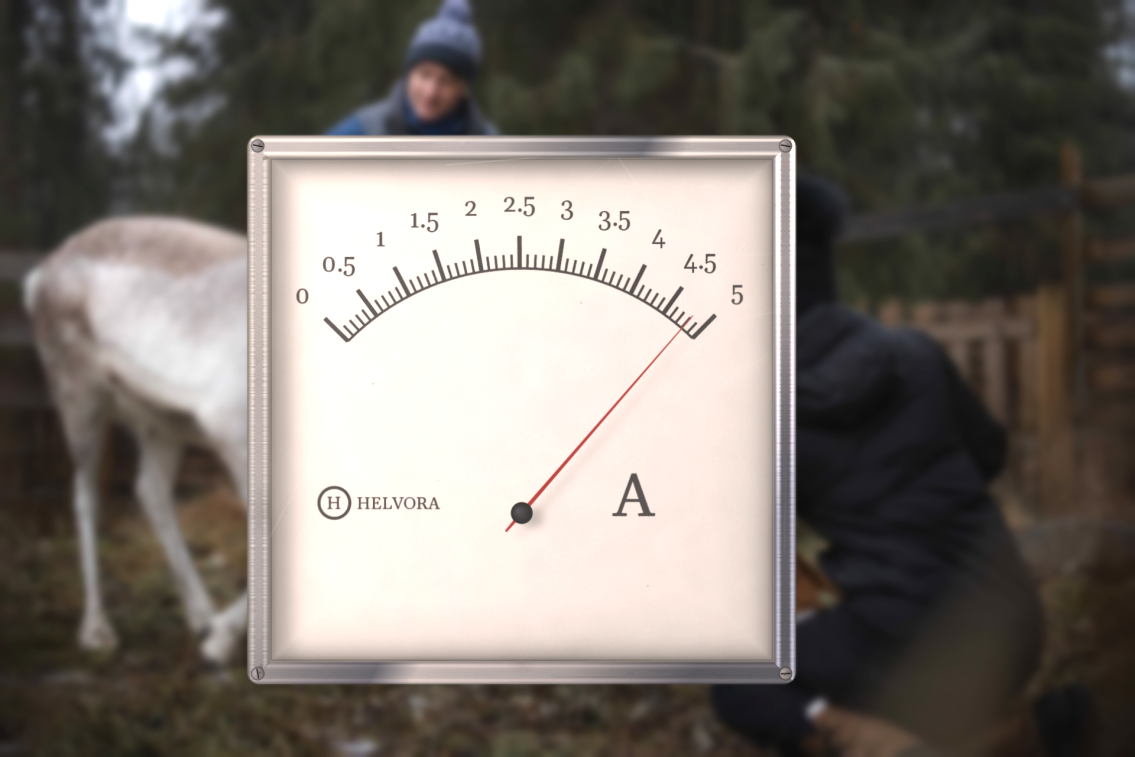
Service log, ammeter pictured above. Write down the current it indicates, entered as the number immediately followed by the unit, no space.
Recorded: 4.8A
